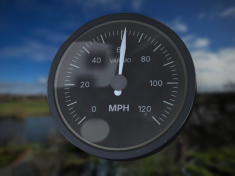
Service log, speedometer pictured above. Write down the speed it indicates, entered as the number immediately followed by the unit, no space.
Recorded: 62mph
